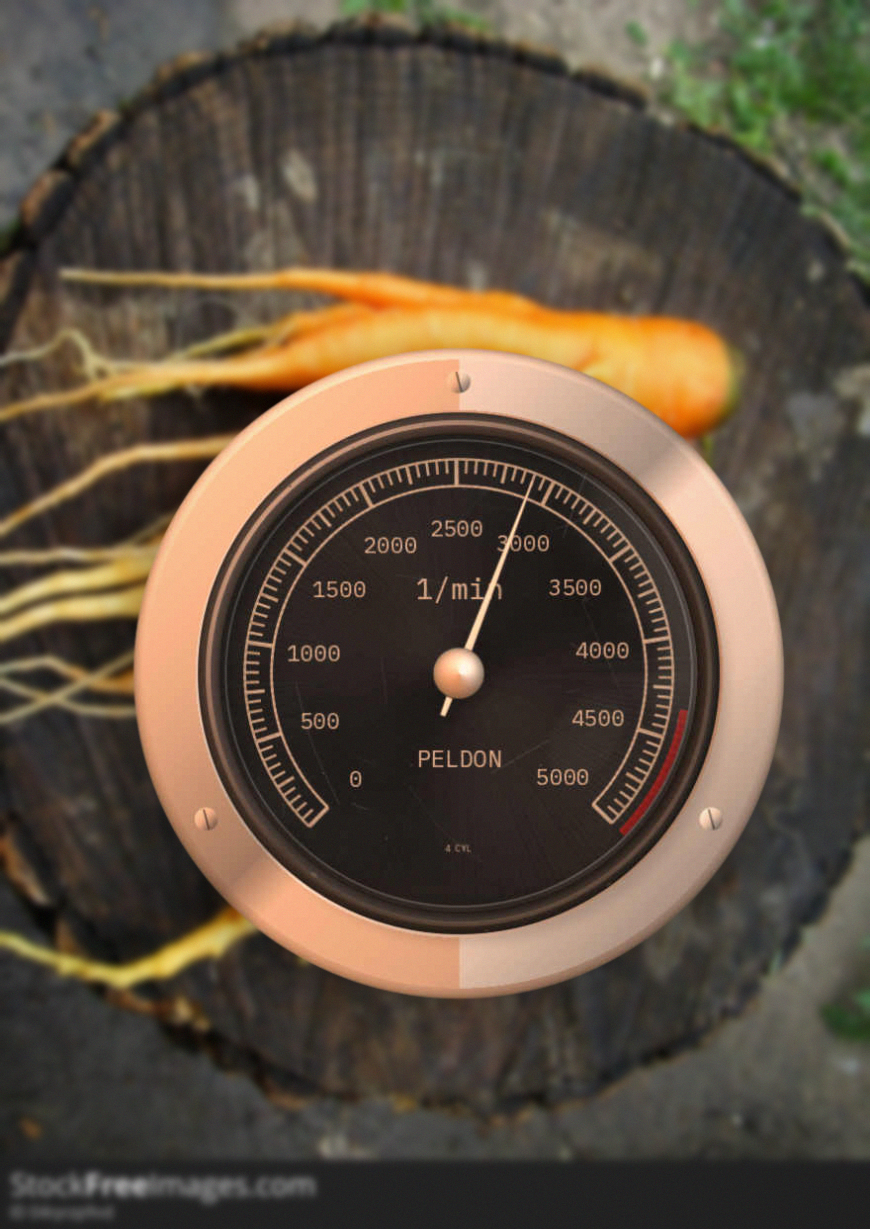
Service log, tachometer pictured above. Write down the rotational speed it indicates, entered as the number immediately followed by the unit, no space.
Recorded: 2900rpm
